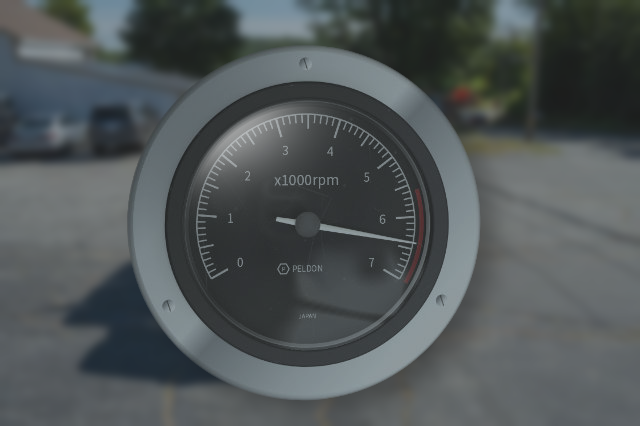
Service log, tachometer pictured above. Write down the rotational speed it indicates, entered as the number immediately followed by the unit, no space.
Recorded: 6400rpm
